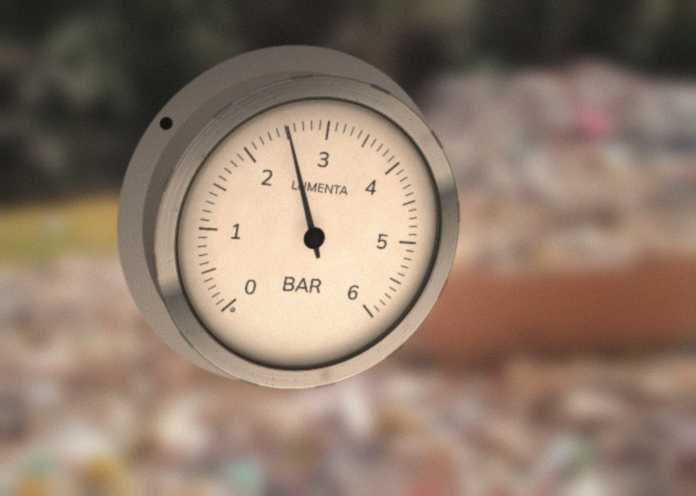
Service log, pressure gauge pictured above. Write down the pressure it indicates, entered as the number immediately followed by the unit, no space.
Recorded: 2.5bar
